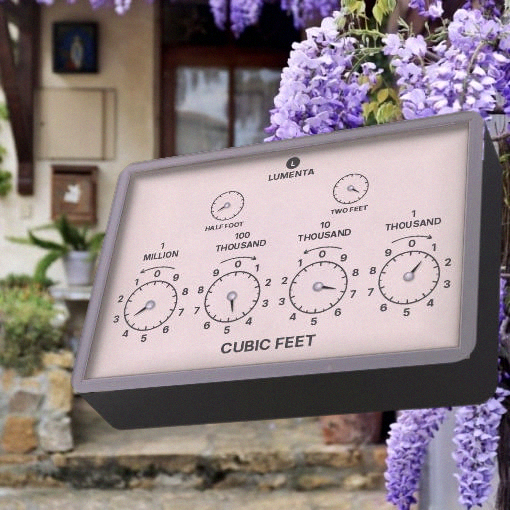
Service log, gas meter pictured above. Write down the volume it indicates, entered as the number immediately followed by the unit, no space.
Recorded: 347100ft³
